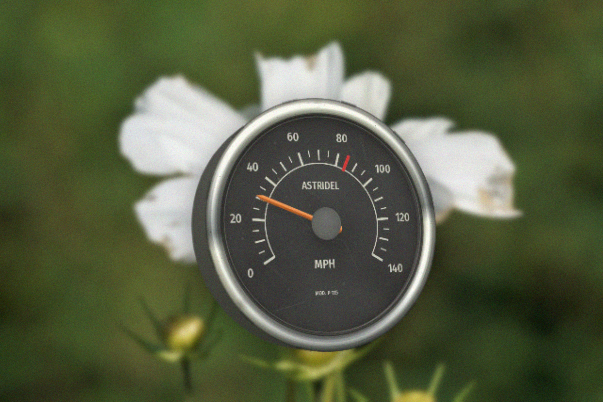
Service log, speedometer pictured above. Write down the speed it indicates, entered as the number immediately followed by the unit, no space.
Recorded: 30mph
